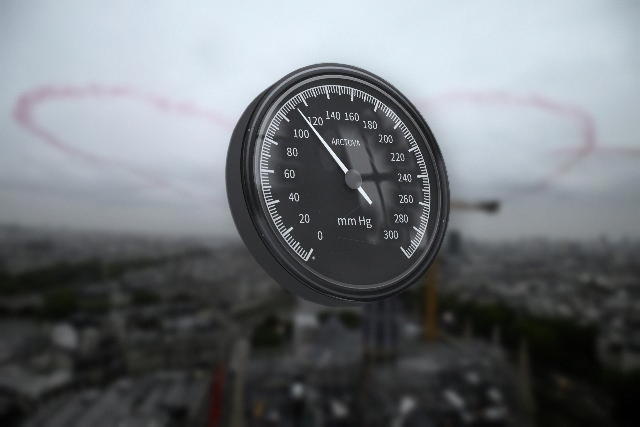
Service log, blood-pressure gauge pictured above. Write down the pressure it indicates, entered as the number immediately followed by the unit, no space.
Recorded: 110mmHg
